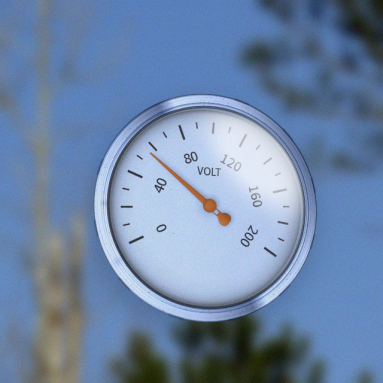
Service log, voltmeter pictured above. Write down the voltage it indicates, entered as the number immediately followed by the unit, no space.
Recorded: 55V
